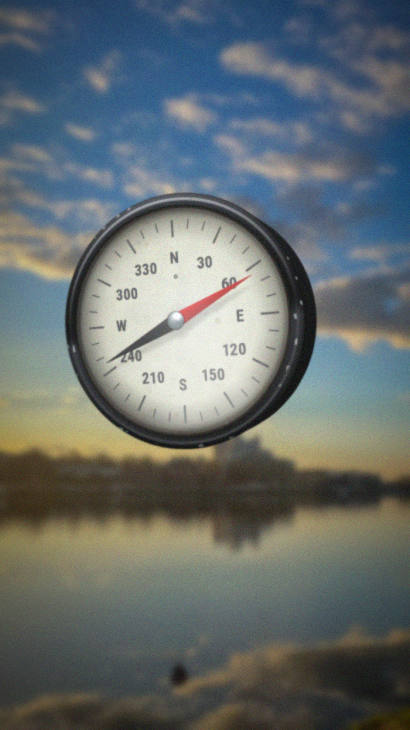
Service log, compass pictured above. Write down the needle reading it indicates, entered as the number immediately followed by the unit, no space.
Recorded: 65°
